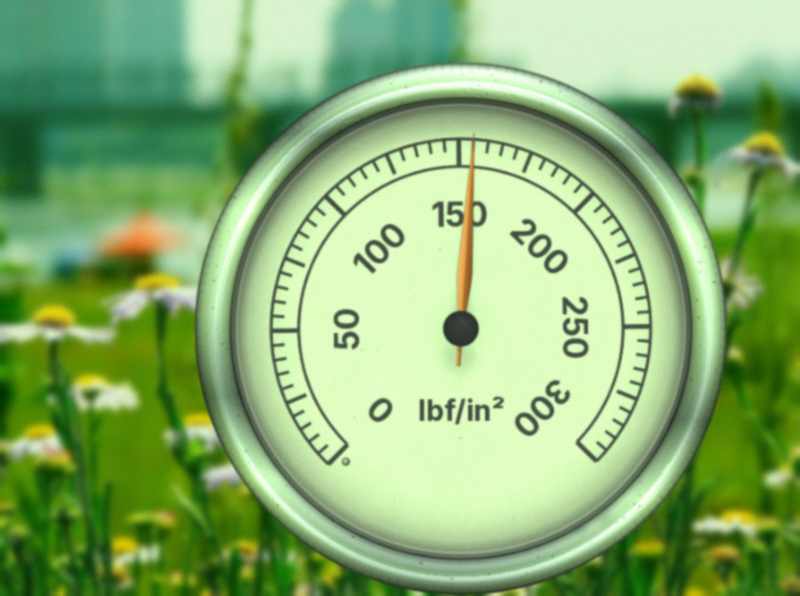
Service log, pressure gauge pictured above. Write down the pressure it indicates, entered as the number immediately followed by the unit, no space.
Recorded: 155psi
